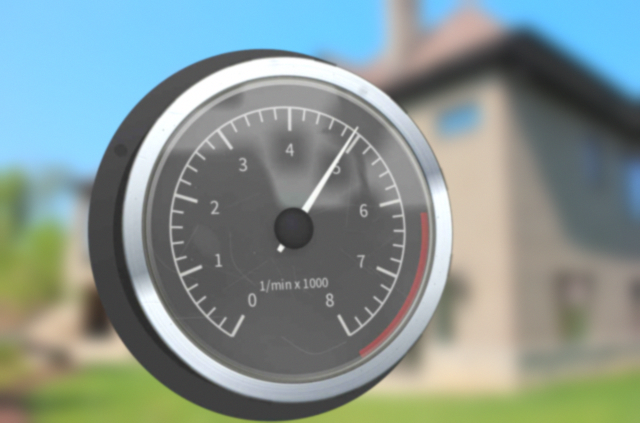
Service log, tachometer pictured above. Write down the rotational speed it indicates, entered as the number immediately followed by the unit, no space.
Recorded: 4900rpm
